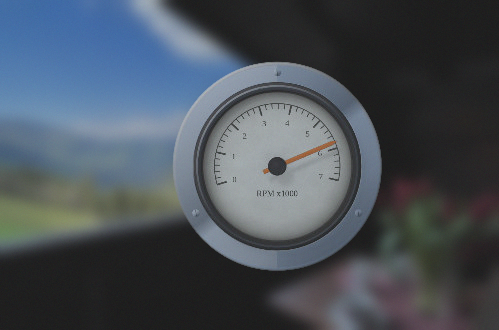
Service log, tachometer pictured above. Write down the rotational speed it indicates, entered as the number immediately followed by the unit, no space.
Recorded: 5800rpm
